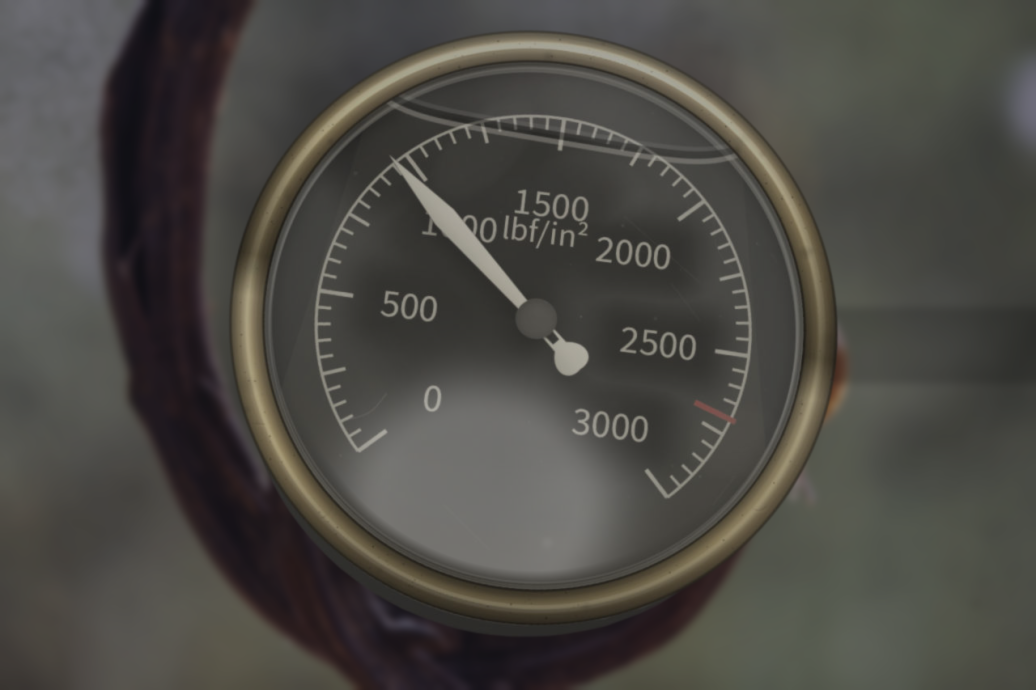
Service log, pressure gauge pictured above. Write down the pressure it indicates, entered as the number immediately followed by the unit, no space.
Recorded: 950psi
